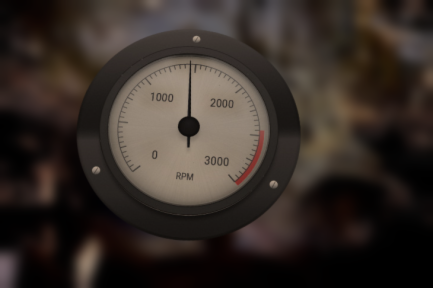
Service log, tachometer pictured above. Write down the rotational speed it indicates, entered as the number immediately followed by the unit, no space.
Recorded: 1450rpm
